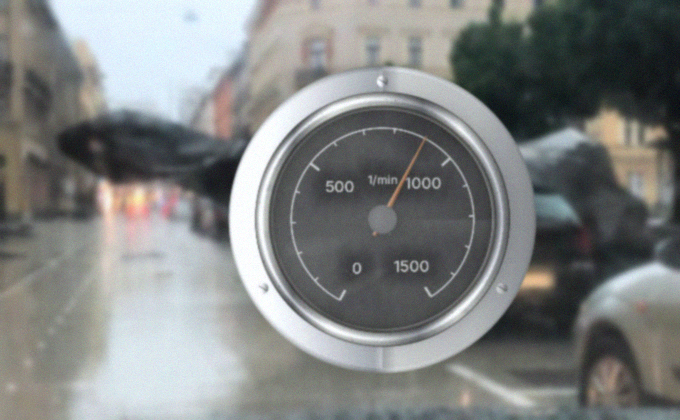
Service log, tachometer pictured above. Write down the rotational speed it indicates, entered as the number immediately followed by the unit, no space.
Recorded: 900rpm
